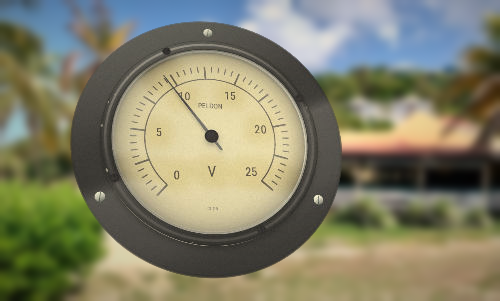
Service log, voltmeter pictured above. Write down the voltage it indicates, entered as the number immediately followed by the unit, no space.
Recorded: 9.5V
